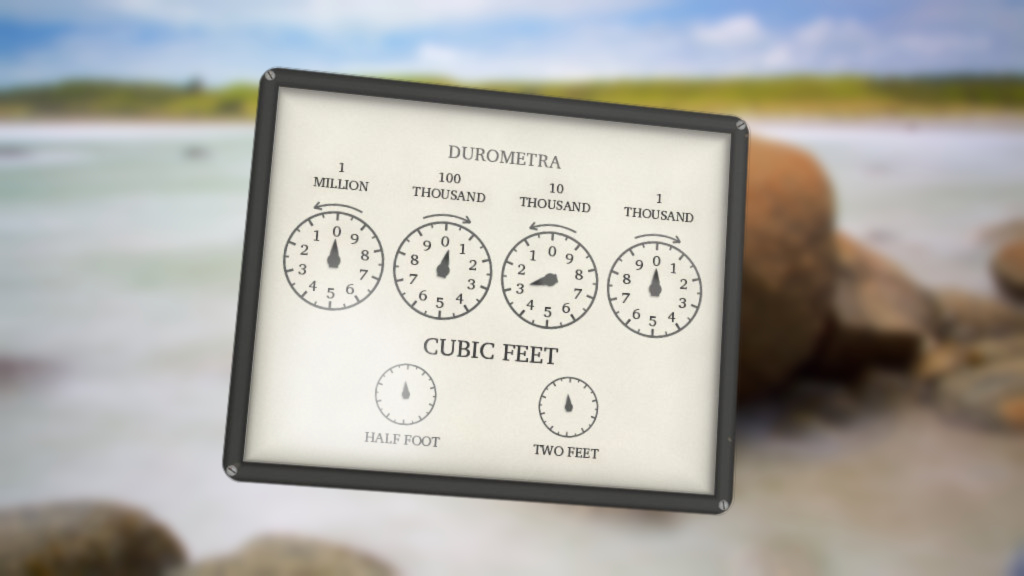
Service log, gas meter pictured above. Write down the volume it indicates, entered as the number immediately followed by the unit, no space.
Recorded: 3000ft³
